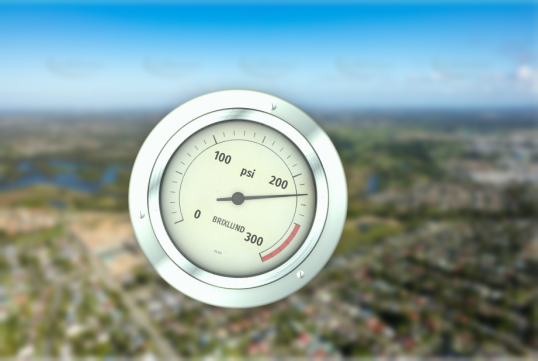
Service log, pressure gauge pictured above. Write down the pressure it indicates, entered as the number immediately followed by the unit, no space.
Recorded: 220psi
